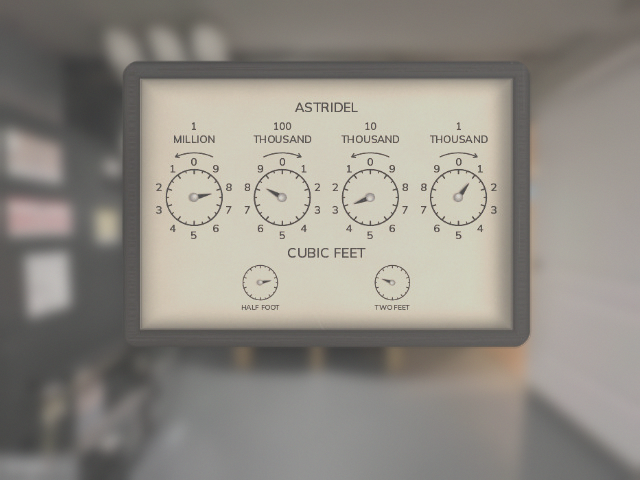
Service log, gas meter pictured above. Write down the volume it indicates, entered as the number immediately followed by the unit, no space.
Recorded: 783100ft³
